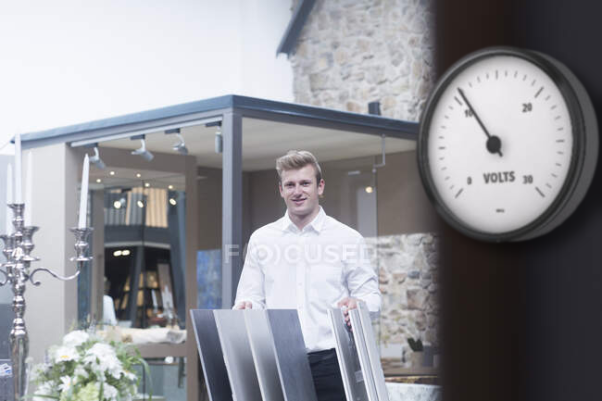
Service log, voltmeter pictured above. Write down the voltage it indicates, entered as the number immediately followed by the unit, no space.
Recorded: 11V
